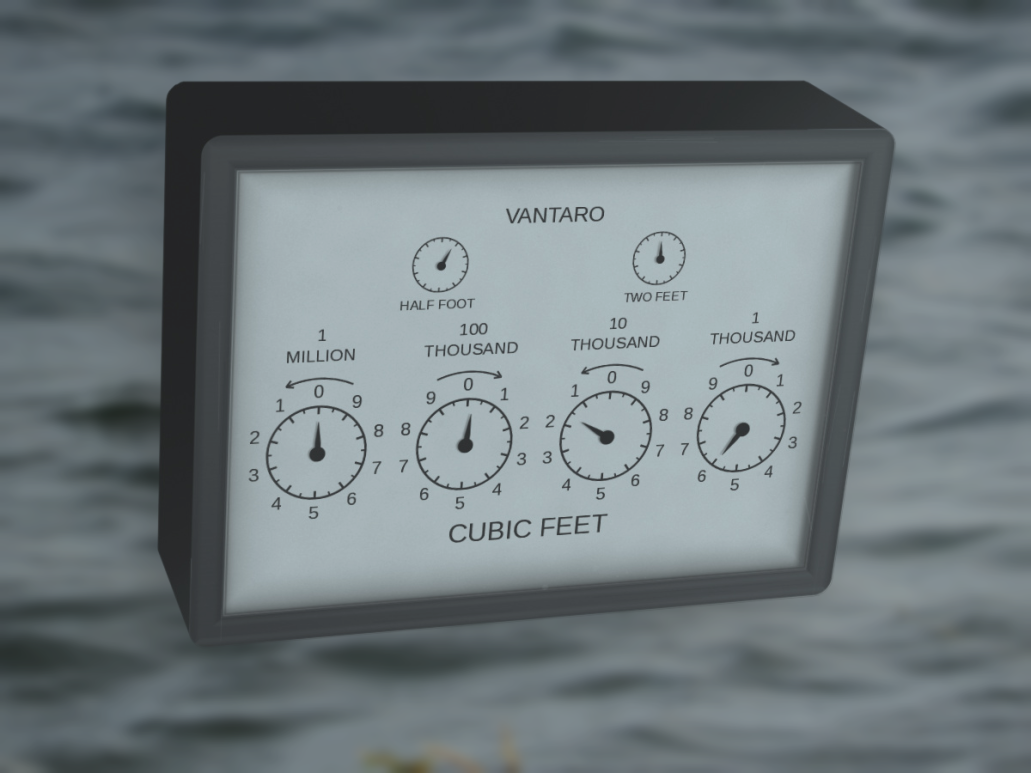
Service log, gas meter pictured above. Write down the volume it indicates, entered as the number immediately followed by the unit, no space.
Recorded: 1600ft³
